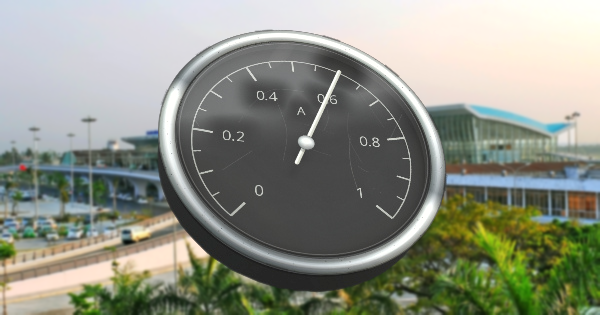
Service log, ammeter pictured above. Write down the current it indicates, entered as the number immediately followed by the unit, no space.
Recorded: 0.6A
